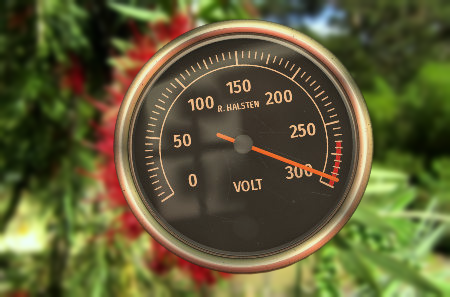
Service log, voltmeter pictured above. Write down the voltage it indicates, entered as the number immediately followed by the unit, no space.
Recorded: 295V
